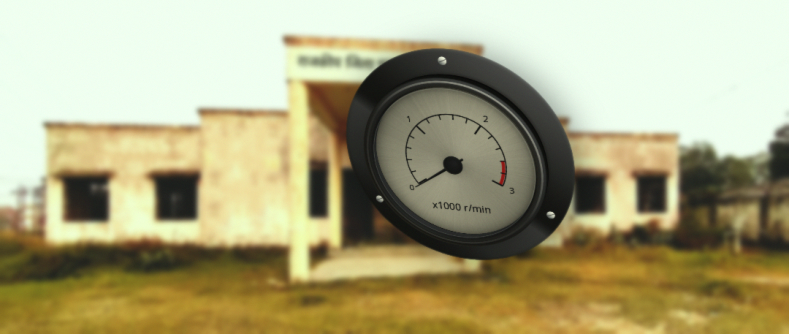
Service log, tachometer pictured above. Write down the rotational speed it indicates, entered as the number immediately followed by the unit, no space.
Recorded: 0rpm
